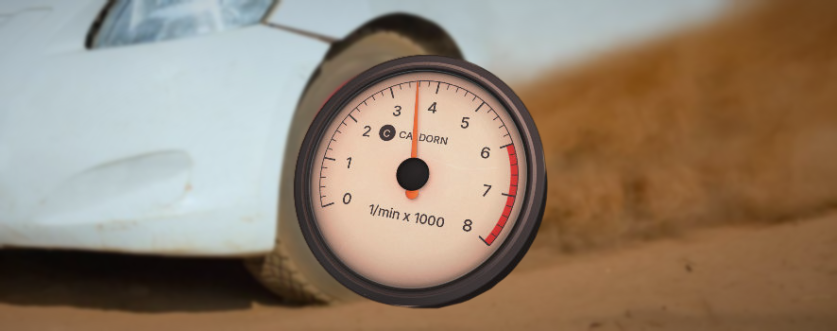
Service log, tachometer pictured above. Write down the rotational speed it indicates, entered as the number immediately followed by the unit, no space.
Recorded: 3600rpm
